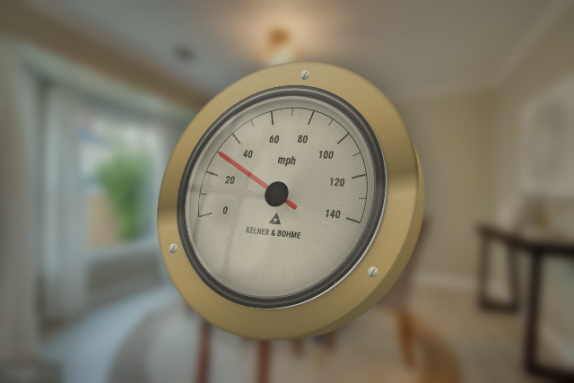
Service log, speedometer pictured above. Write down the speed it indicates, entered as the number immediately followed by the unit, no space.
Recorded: 30mph
